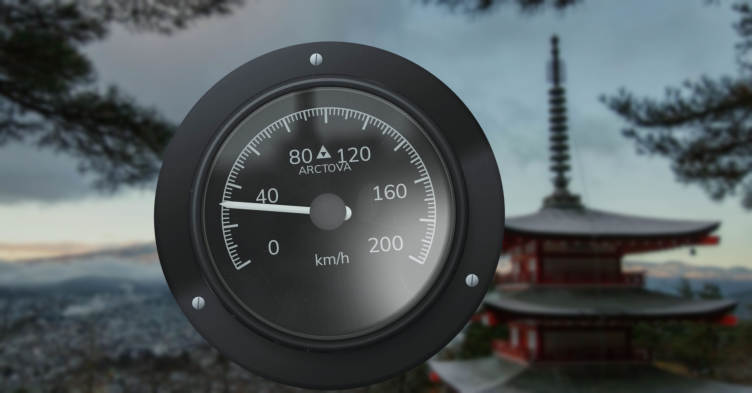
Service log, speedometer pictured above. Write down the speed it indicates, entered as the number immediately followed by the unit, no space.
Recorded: 30km/h
